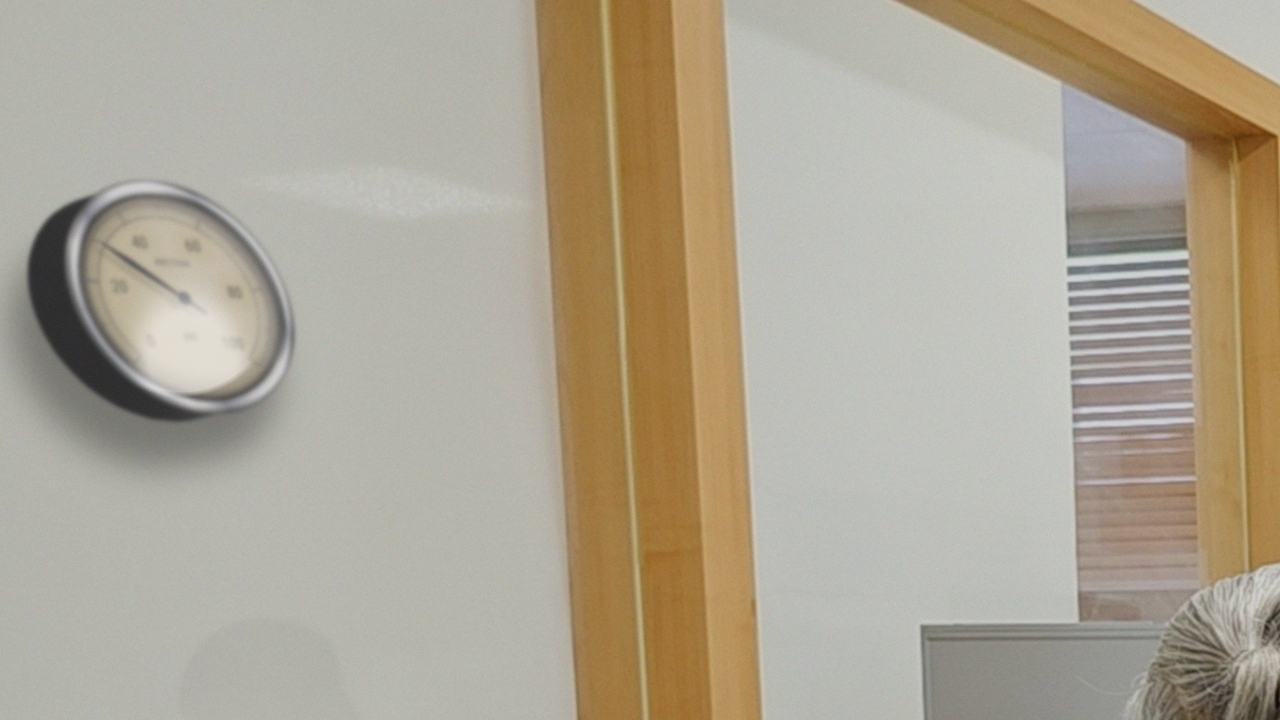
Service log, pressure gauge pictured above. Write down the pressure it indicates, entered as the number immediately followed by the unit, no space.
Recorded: 30psi
